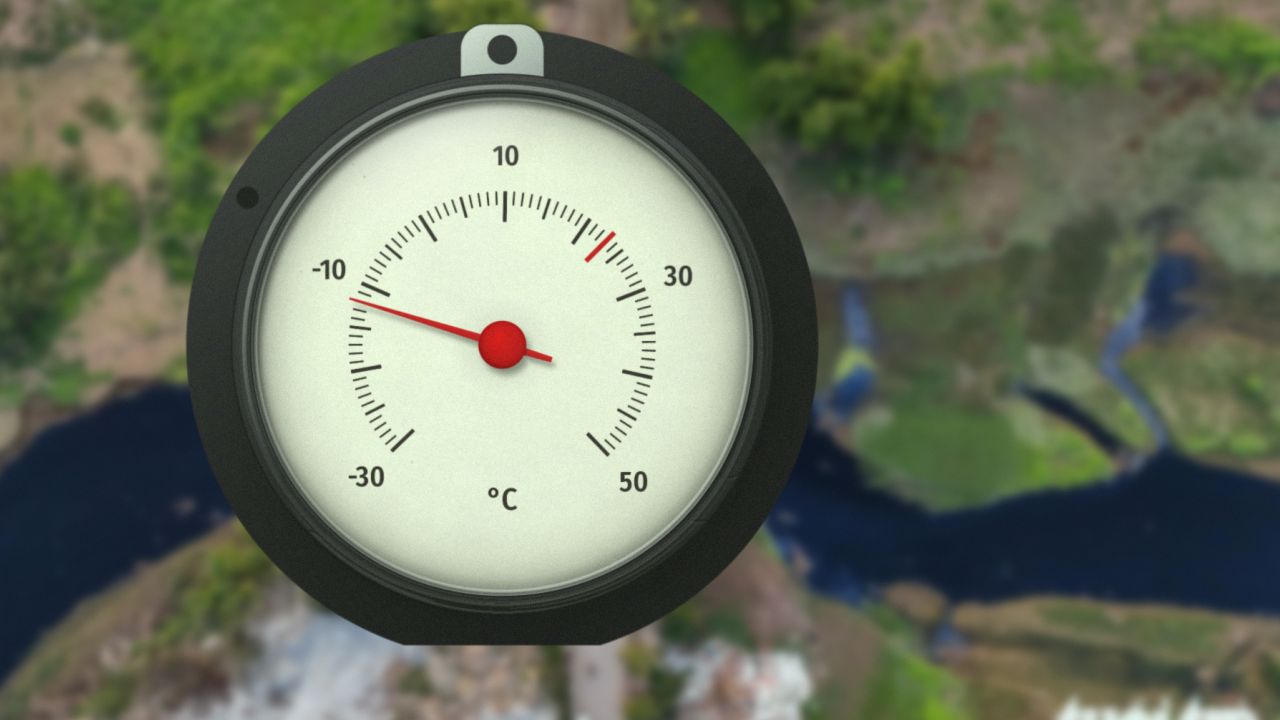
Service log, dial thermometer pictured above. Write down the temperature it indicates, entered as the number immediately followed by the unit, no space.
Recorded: -12°C
